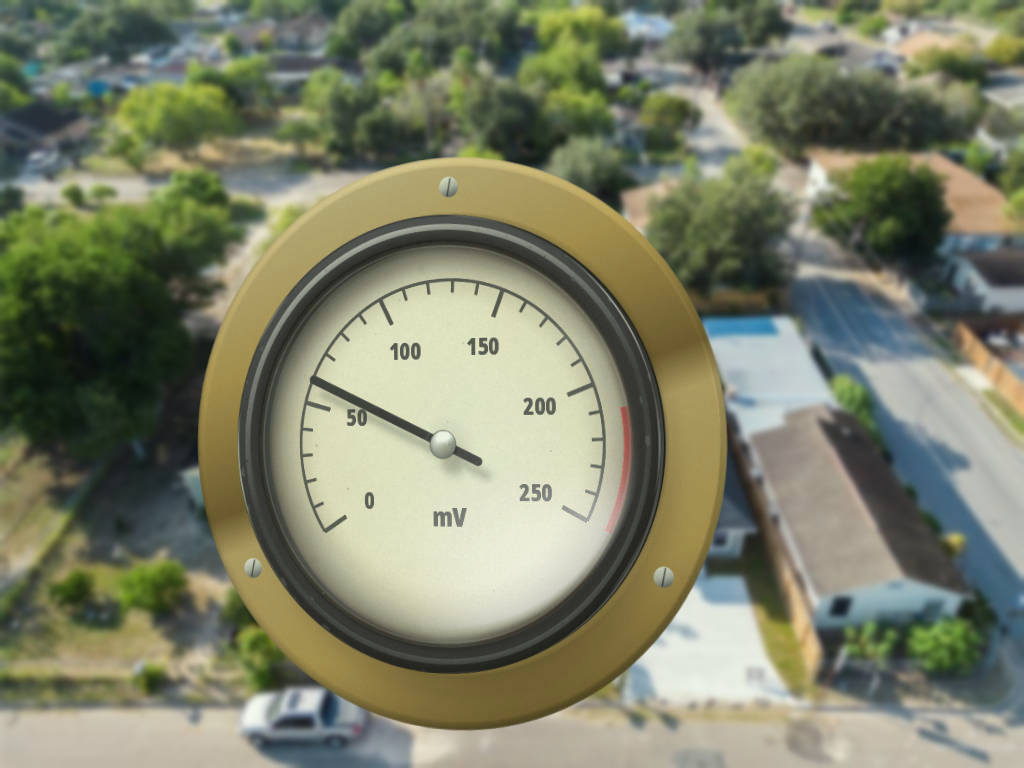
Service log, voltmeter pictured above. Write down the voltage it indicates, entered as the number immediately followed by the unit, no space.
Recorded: 60mV
